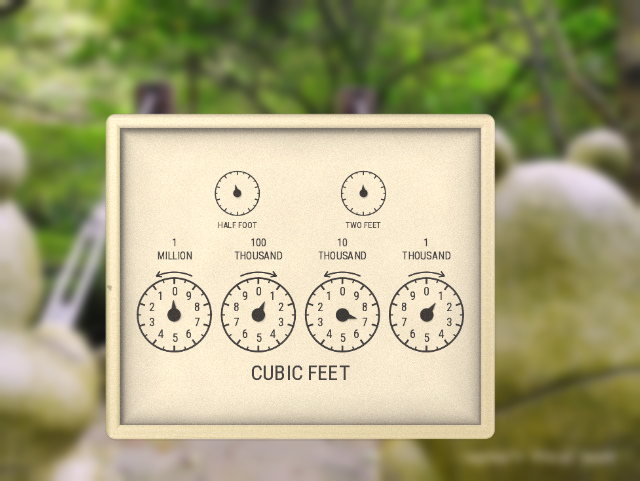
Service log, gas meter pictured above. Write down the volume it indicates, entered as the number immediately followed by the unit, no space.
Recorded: 7100ft³
